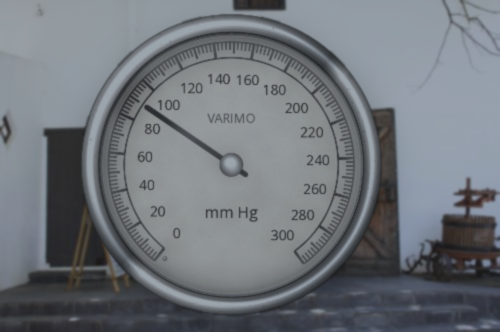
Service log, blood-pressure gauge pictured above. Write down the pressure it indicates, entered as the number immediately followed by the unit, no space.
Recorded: 90mmHg
